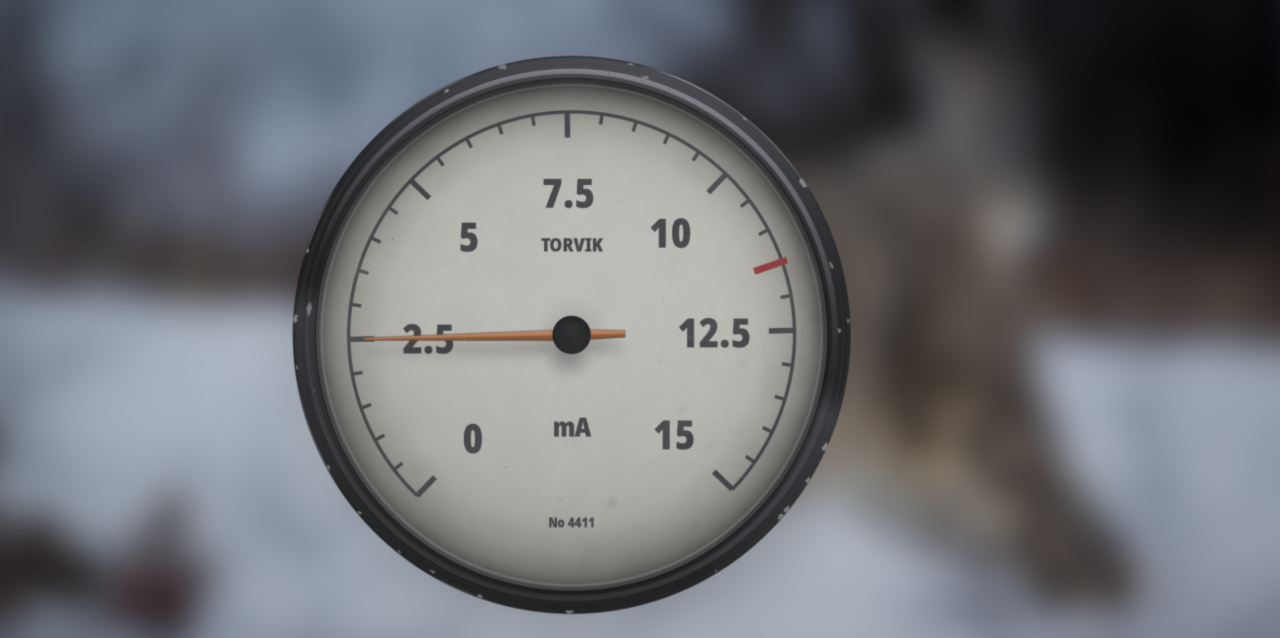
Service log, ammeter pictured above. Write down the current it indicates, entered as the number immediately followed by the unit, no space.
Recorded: 2.5mA
